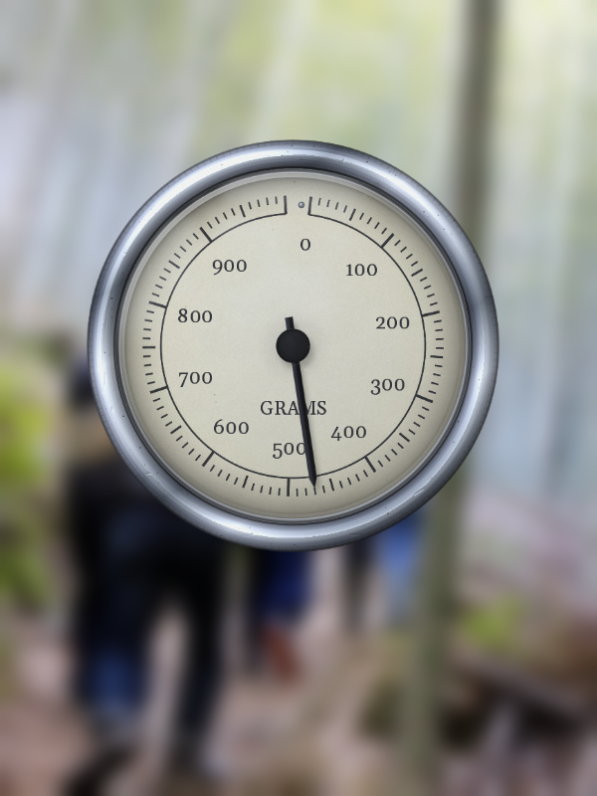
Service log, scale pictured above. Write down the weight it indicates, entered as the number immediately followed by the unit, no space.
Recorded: 470g
